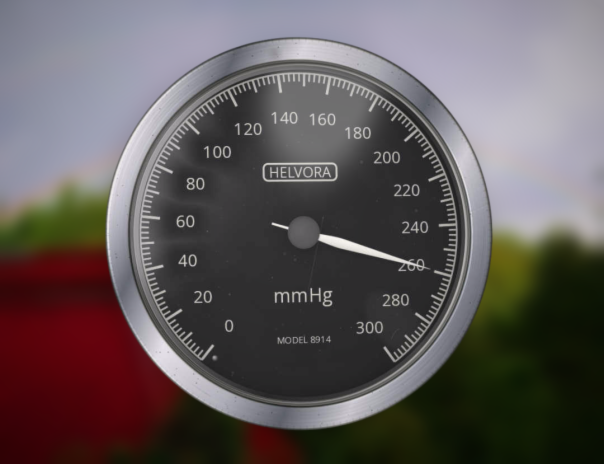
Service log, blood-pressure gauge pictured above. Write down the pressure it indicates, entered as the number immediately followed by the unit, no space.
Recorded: 260mmHg
